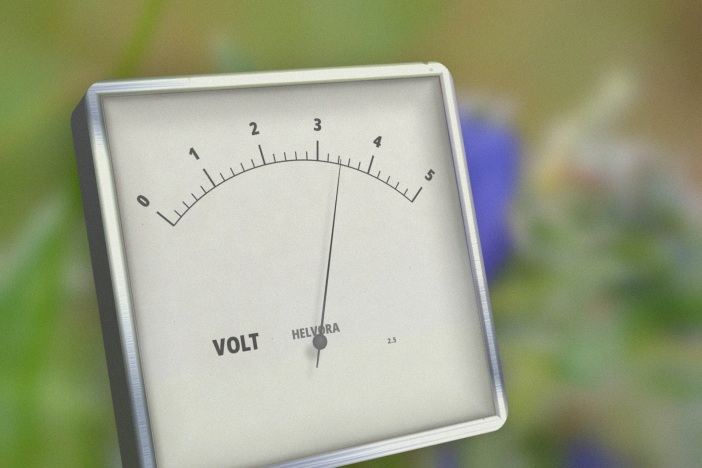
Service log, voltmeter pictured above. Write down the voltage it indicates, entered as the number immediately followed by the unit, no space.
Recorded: 3.4V
